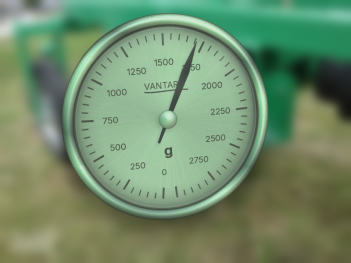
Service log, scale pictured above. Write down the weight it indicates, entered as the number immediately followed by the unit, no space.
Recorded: 1700g
